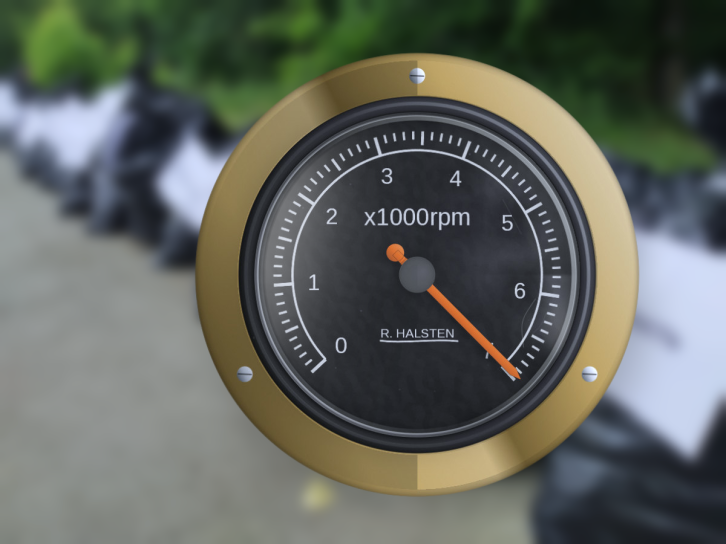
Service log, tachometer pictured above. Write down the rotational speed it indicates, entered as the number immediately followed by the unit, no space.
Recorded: 6950rpm
